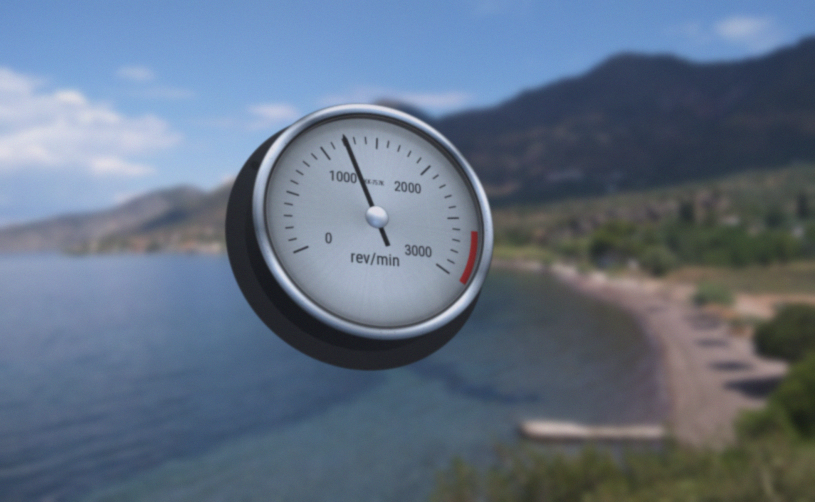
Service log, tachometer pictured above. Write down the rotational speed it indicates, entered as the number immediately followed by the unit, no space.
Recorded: 1200rpm
